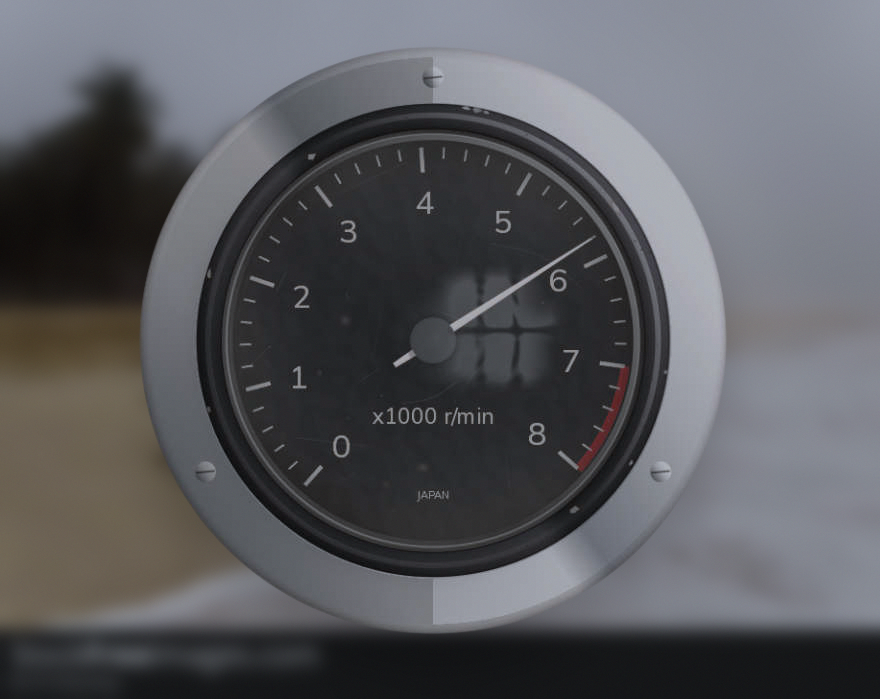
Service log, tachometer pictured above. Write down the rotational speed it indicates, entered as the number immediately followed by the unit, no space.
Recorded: 5800rpm
